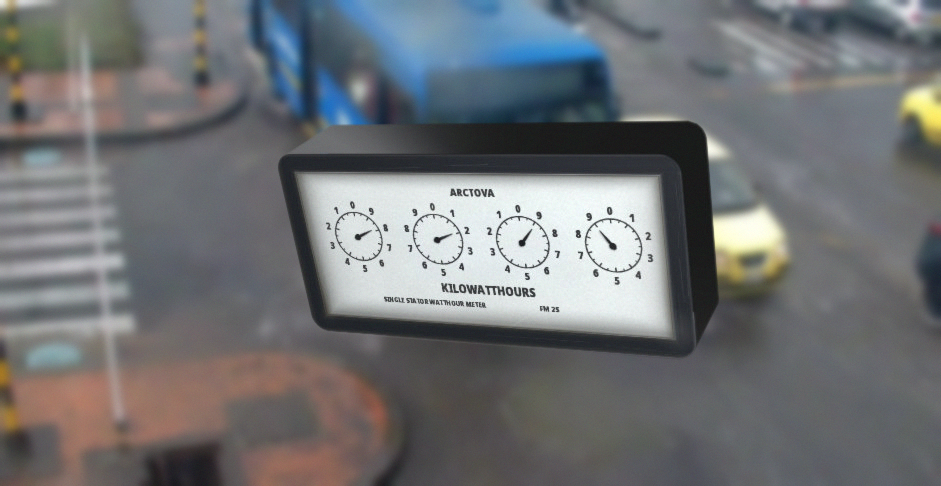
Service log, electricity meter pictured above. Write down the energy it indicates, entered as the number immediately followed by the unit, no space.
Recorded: 8189kWh
